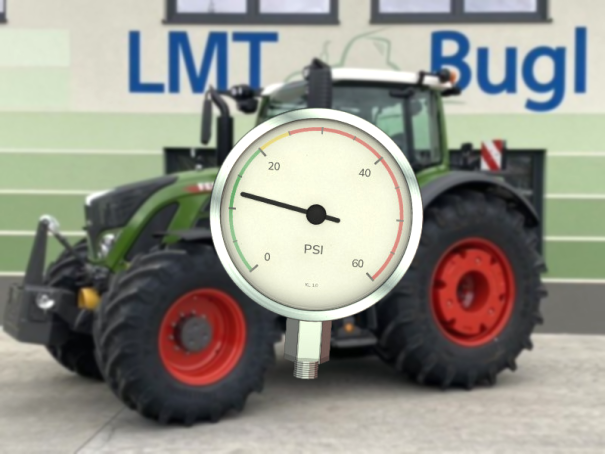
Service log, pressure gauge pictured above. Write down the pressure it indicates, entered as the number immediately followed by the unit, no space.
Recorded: 12.5psi
